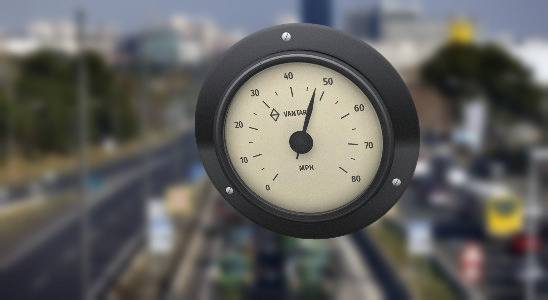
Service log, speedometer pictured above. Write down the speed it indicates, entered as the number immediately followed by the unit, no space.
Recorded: 47.5mph
